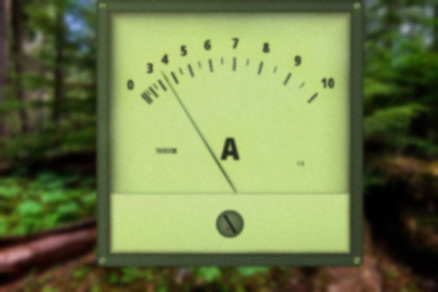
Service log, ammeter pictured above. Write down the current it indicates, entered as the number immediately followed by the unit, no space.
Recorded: 3.5A
